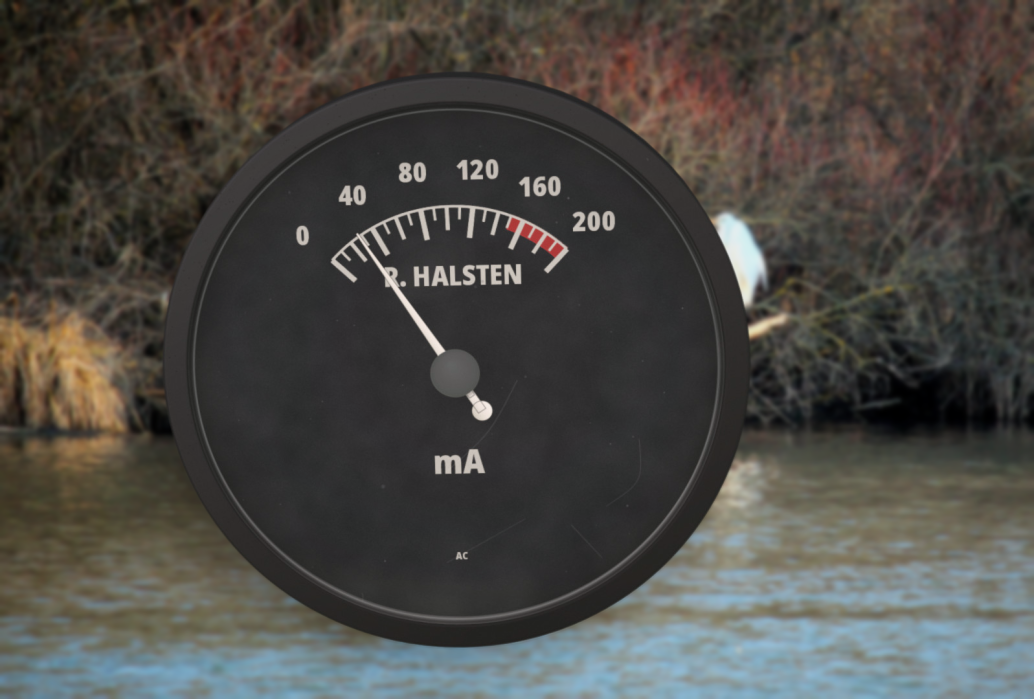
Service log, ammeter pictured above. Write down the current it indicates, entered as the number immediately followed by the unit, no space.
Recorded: 30mA
